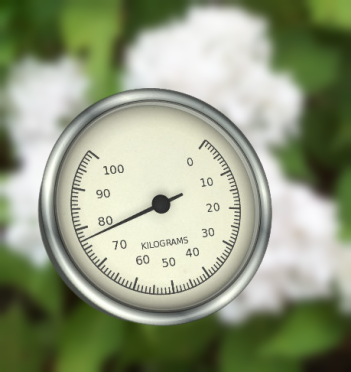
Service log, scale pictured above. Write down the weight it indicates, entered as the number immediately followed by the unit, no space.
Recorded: 77kg
